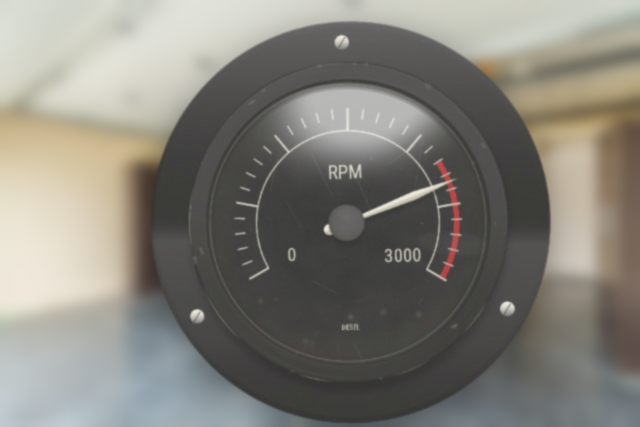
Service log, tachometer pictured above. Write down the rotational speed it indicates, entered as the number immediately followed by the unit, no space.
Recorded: 2350rpm
